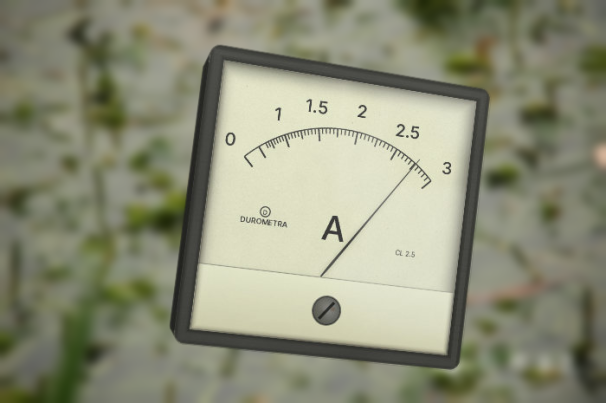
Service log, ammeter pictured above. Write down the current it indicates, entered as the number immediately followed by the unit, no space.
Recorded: 2.75A
